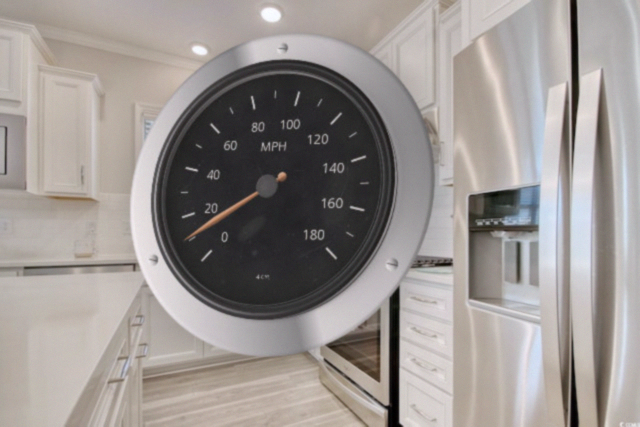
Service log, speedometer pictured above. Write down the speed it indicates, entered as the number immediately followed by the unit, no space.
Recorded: 10mph
